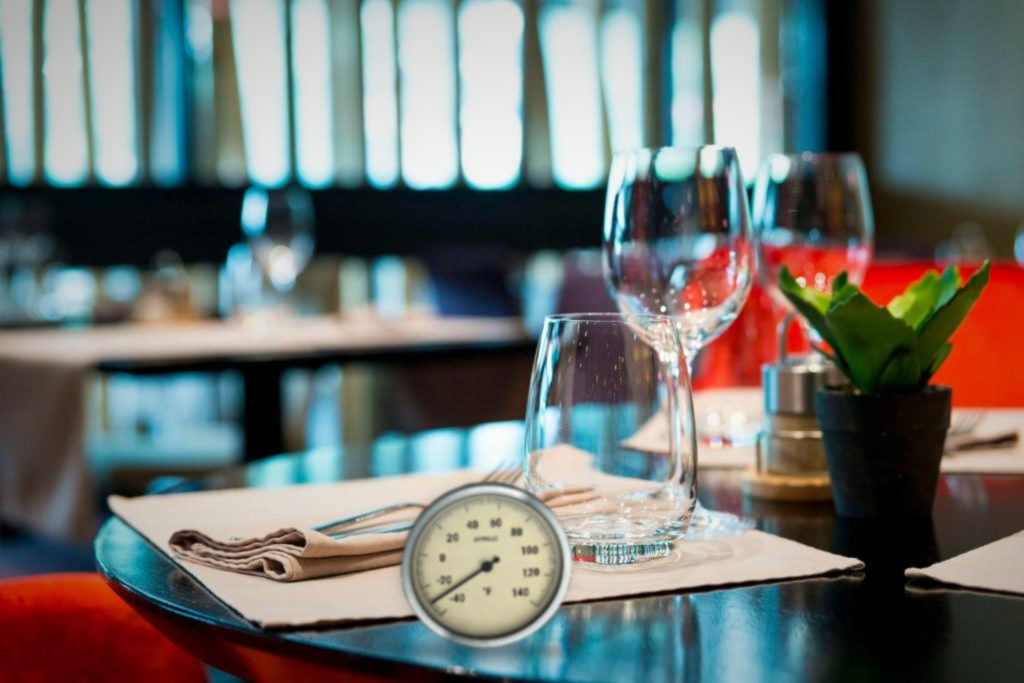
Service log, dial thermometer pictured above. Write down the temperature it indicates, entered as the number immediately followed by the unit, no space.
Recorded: -30°F
